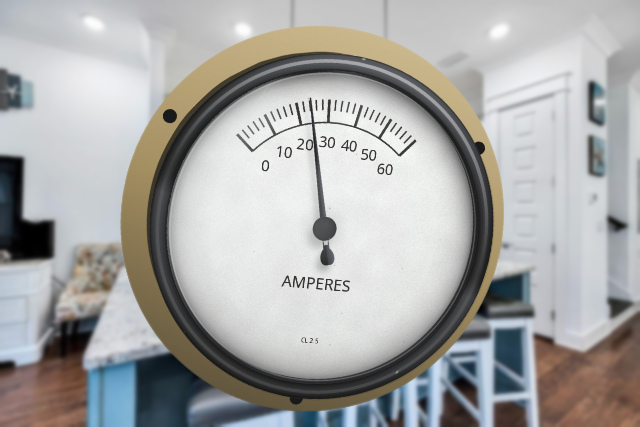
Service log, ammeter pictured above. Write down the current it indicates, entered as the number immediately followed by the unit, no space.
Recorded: 24A
